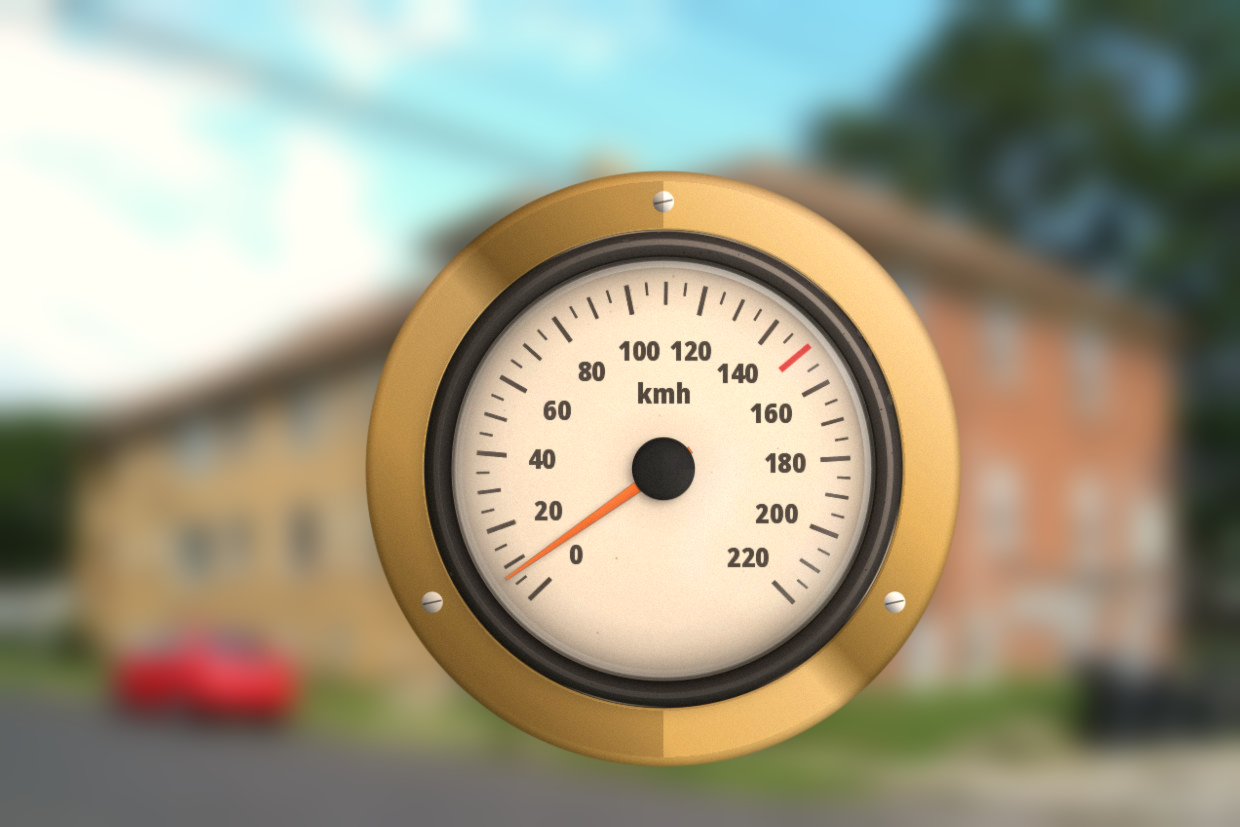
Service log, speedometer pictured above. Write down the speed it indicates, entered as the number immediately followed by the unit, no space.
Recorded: 7.5km/h
